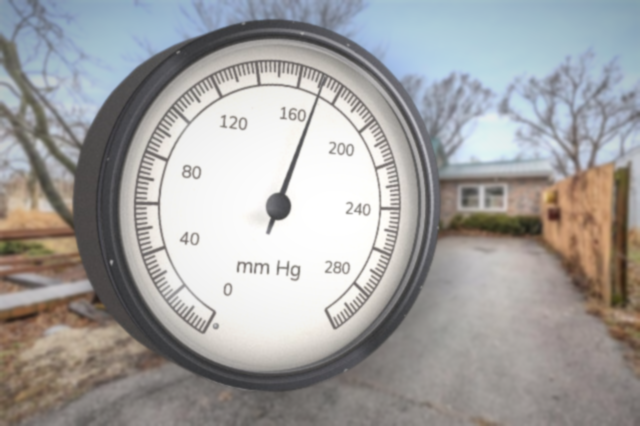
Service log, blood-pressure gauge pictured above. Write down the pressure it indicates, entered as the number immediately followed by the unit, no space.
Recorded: 170mmHg
